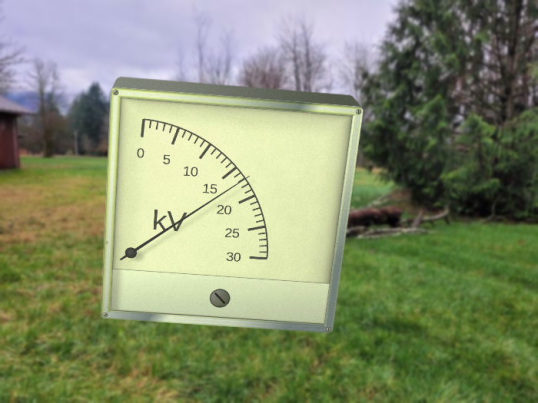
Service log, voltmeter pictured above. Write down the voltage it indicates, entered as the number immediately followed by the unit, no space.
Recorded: 17kV
